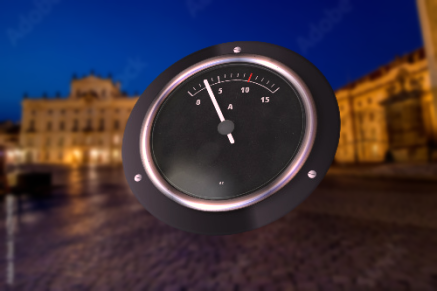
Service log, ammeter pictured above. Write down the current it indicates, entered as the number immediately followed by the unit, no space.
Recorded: 3A
